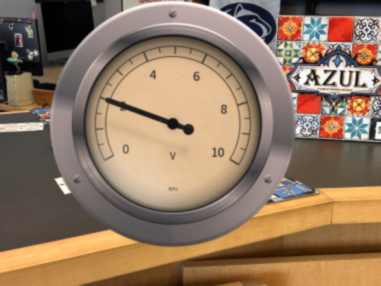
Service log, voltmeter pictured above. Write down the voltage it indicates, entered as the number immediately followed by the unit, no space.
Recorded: 2V
